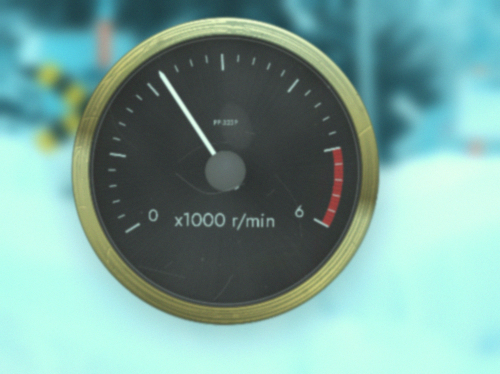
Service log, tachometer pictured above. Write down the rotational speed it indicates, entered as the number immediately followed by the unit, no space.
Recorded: 2200rpm
